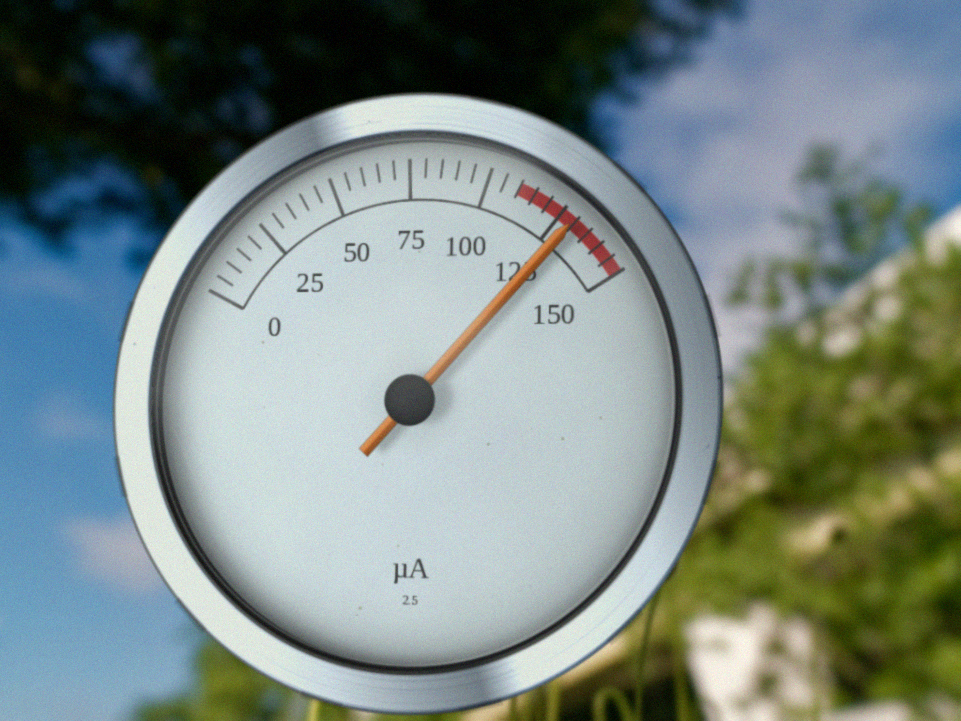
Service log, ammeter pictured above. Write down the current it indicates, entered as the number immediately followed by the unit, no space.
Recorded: 130µA
